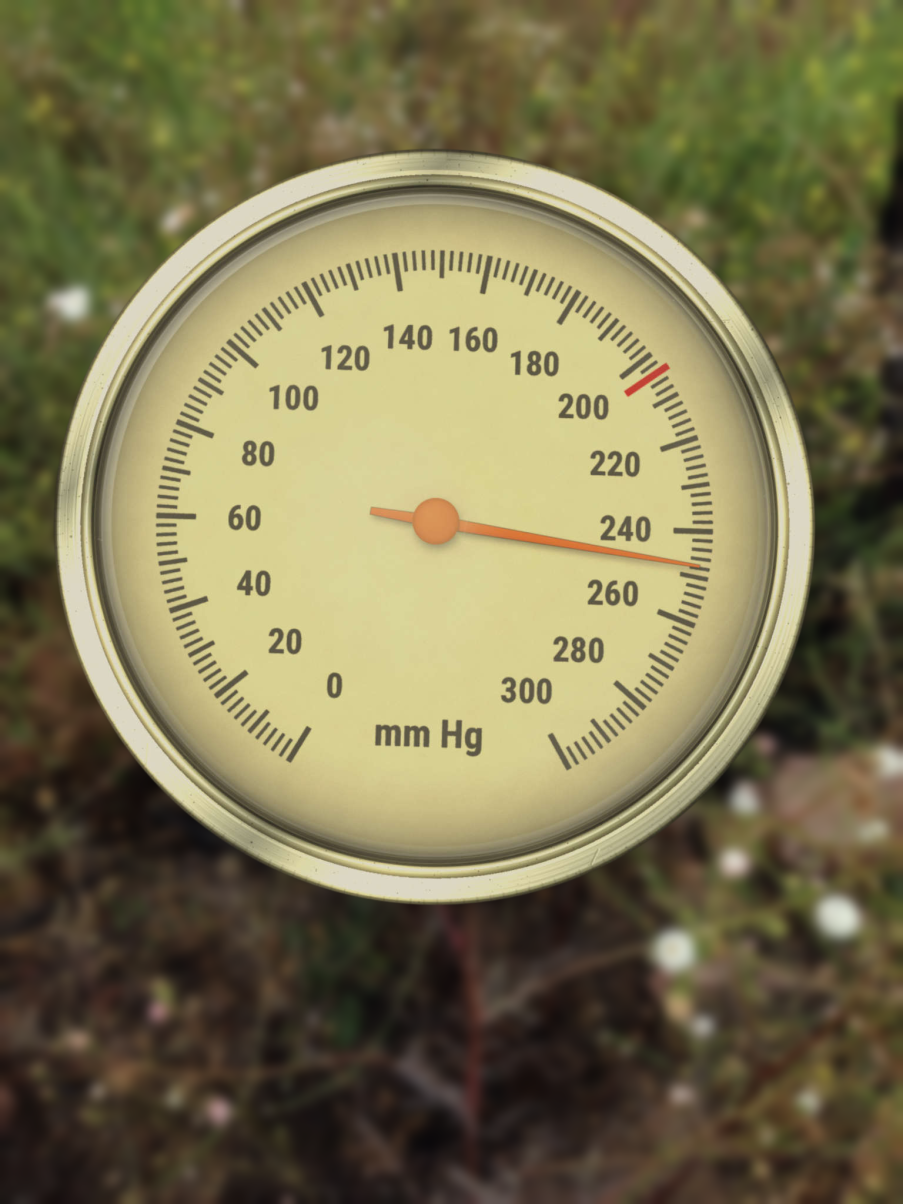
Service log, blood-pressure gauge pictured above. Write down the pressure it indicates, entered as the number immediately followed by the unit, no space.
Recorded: 248mmHg
